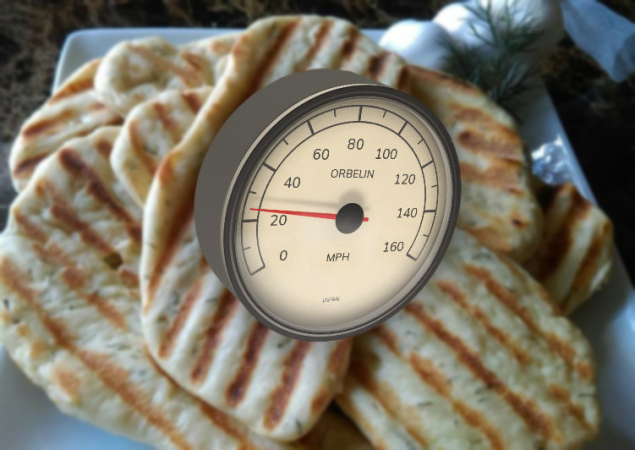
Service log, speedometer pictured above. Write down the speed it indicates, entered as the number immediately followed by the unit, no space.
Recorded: 25mph
